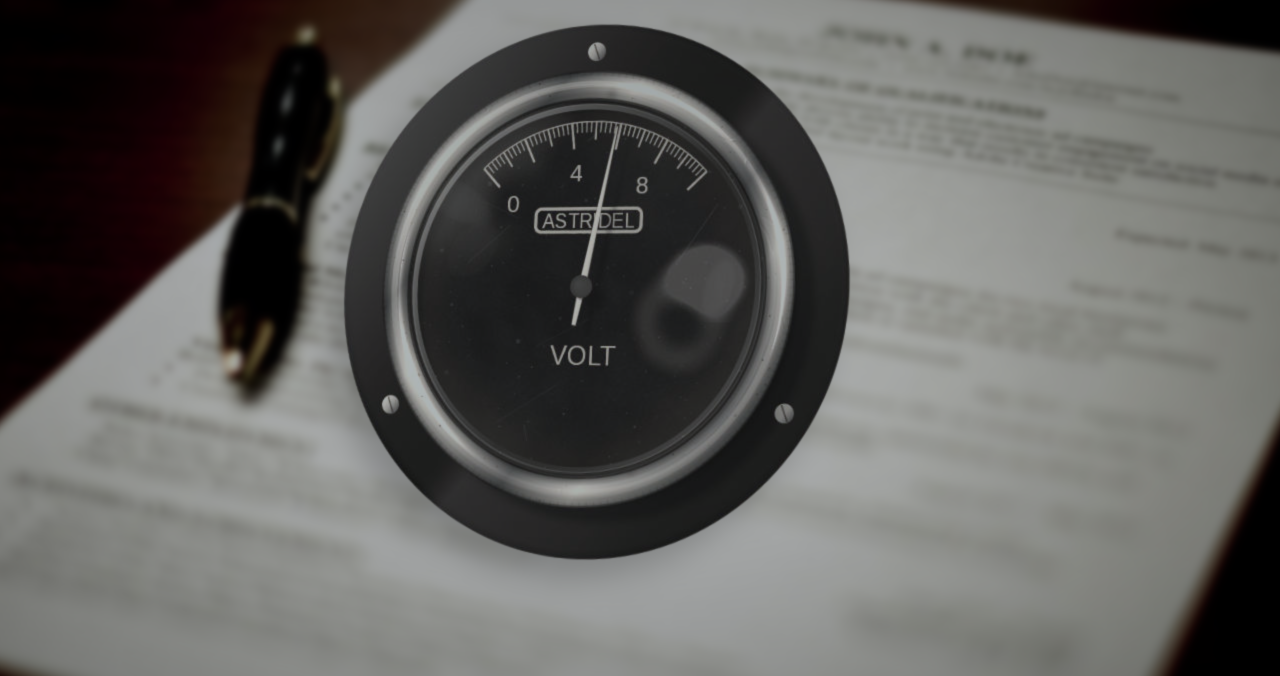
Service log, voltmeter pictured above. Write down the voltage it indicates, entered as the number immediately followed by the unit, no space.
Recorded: 6V
